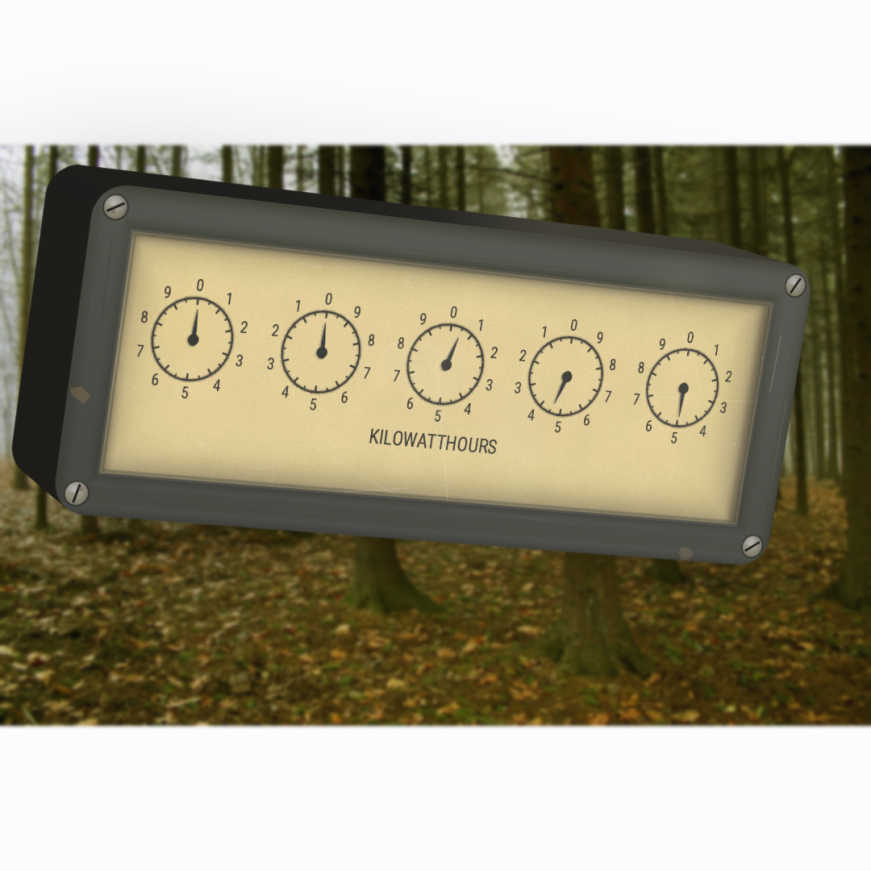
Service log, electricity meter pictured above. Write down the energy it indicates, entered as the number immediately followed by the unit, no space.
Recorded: 45kWh
